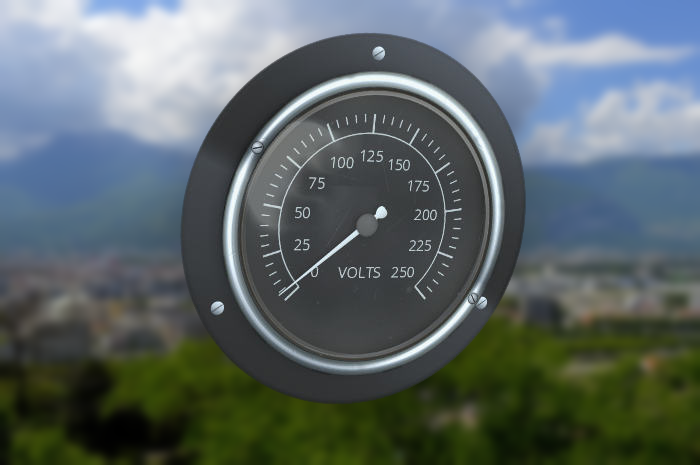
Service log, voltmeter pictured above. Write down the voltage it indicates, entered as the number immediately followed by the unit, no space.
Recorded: 5V
